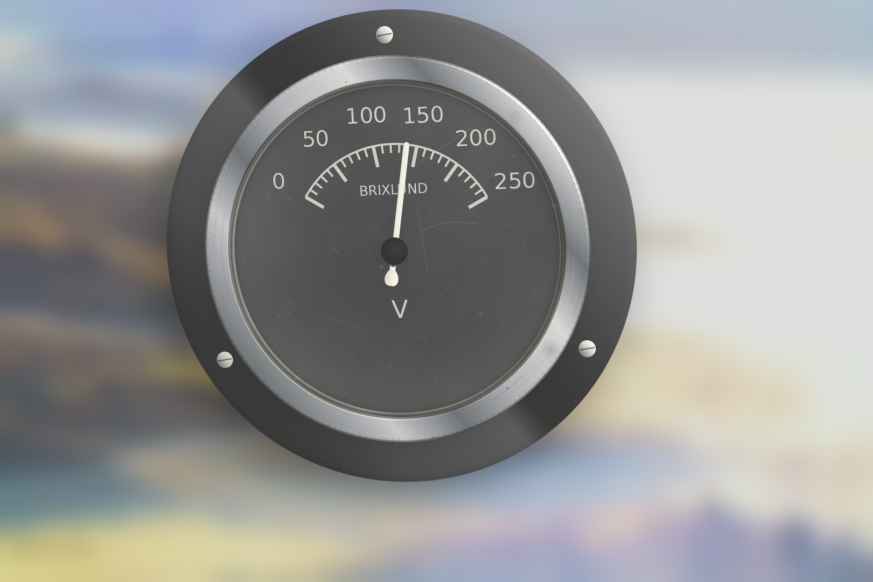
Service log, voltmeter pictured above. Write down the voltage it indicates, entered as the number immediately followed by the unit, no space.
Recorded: 140V
